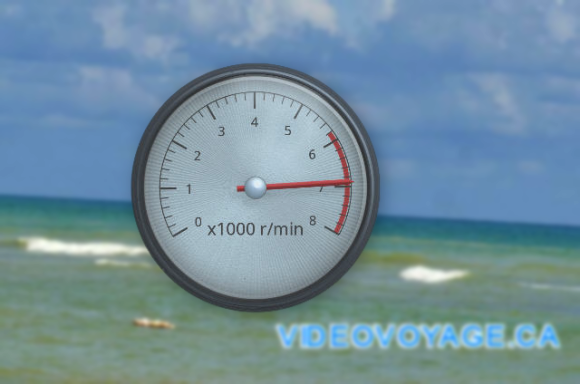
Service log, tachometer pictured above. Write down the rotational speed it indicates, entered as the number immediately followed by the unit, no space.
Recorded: 6900rpm
